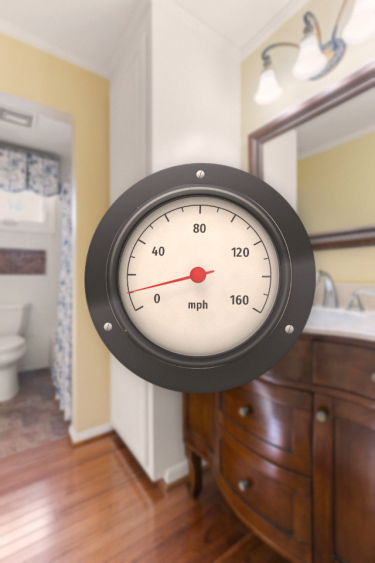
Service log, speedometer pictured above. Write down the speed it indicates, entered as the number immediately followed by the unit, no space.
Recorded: 10mph
